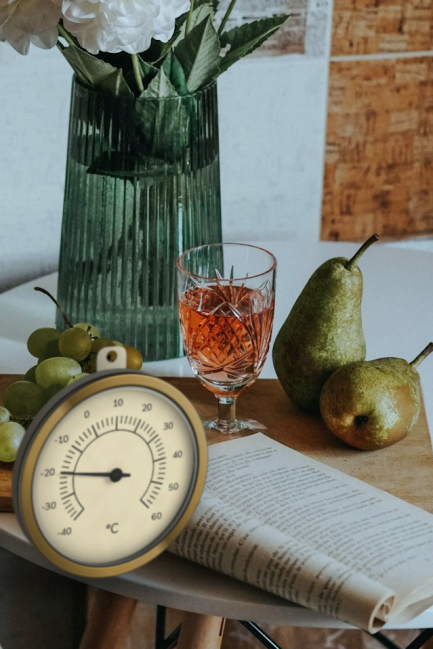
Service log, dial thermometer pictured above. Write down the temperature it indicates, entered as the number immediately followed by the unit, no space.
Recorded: -20°C
